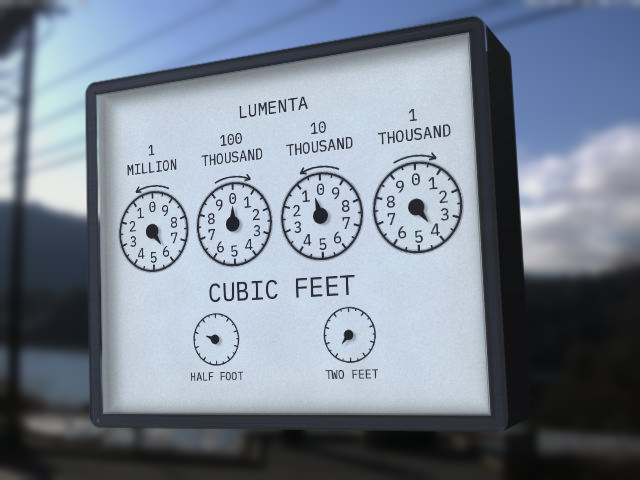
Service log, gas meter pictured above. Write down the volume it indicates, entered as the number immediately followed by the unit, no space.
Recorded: 600400ft³
